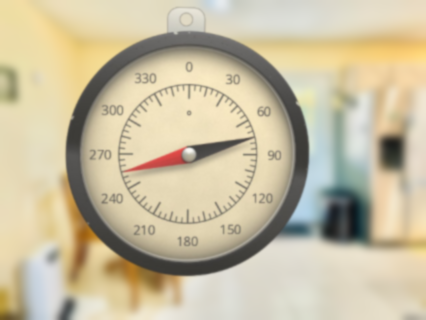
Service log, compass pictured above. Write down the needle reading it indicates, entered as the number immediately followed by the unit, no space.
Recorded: 255°
